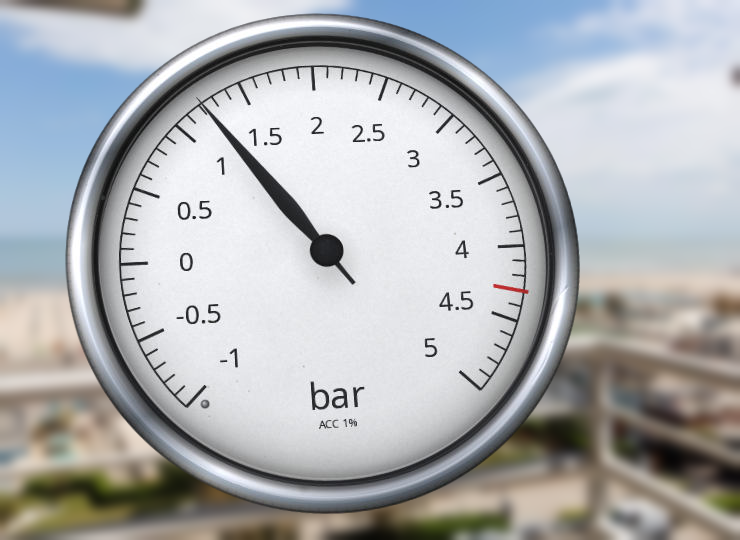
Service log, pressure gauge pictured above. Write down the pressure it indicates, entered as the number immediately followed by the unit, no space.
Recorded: 1.2bar
